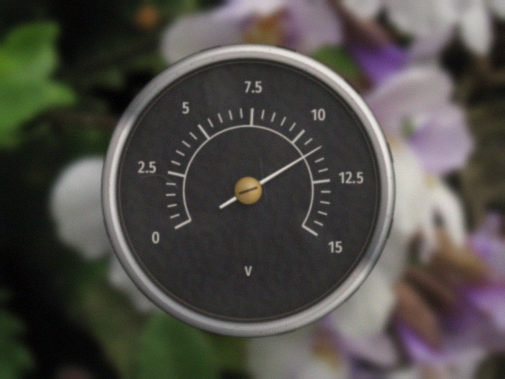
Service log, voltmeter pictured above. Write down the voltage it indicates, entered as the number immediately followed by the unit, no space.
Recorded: 11V
